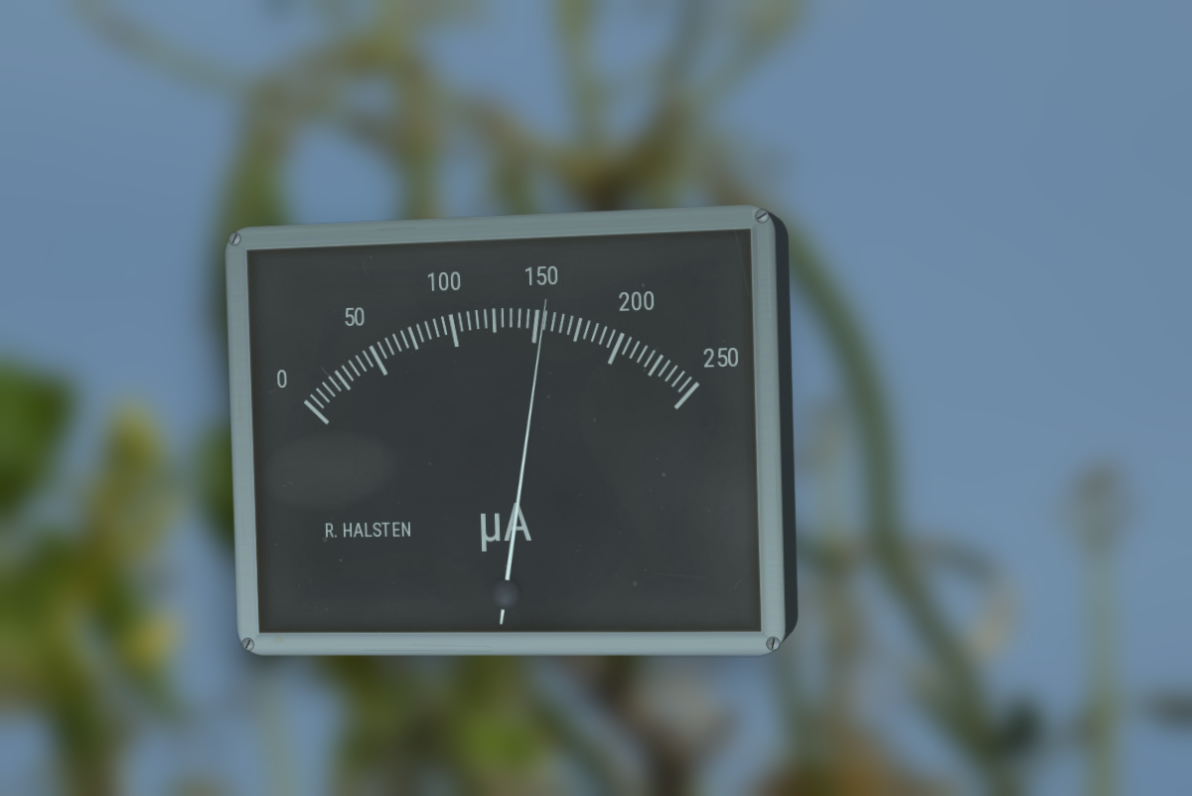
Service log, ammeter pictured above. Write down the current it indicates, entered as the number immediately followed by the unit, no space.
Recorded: 155µA
